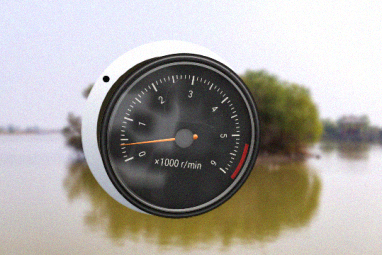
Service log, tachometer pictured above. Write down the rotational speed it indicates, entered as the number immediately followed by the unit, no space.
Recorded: 400rpm
